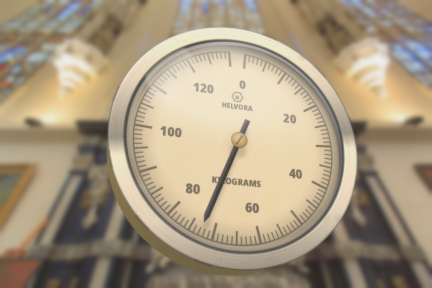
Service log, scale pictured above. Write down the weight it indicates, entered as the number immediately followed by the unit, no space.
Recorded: 73kg
